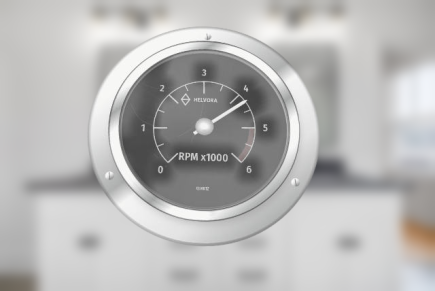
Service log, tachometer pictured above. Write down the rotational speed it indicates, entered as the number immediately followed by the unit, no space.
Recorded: 4250rpm
